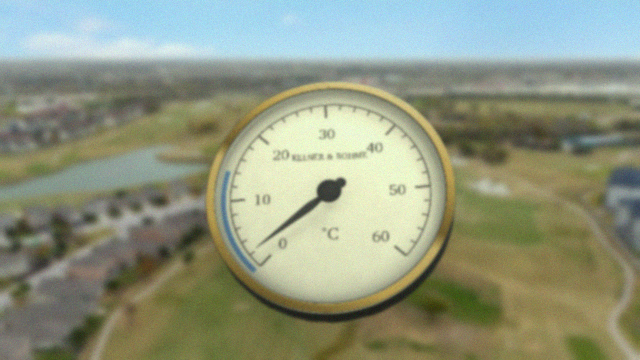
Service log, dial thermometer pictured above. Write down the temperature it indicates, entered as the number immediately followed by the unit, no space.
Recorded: 2°C
